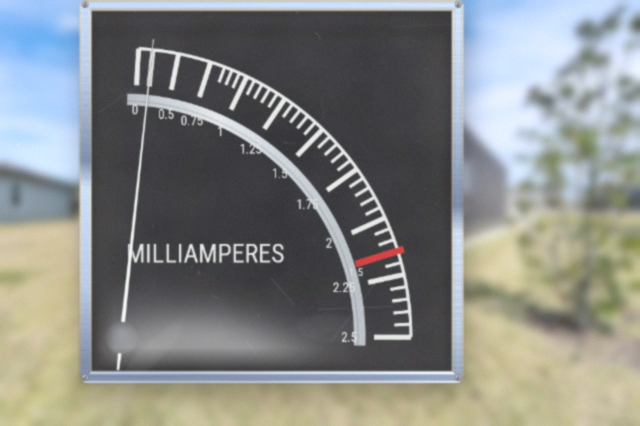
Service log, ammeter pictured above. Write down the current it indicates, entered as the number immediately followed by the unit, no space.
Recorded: 0.25mA
